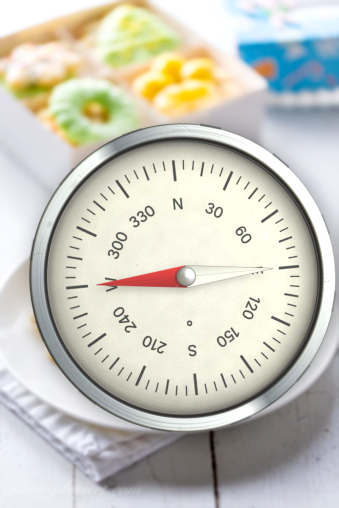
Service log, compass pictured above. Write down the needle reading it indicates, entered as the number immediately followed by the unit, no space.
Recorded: 270°
